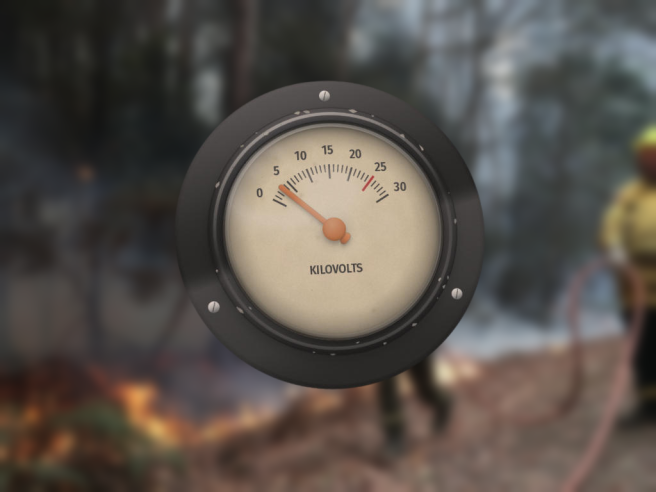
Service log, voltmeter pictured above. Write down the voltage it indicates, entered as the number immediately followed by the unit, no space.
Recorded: 3kV
